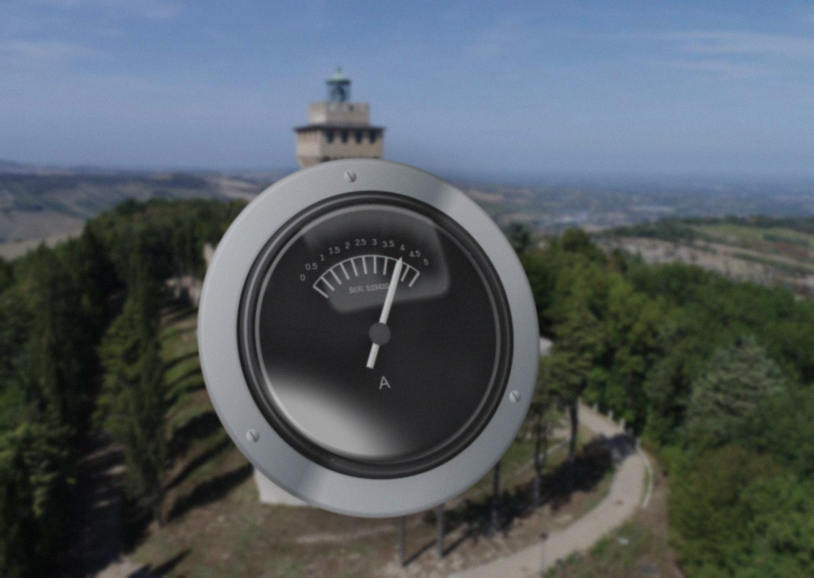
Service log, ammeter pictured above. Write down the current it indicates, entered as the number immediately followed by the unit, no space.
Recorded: 4A
